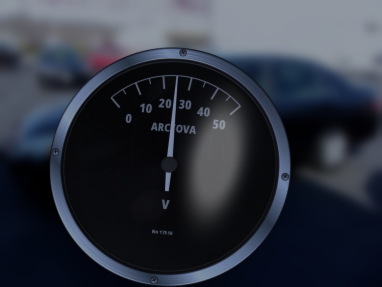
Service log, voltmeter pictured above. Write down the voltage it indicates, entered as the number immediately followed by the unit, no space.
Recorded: 25V
